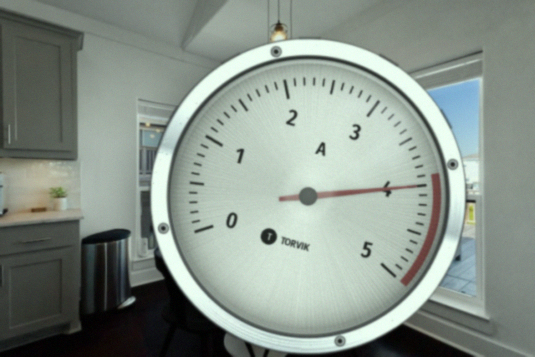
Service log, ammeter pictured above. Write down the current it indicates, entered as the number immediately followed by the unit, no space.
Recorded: 4A
